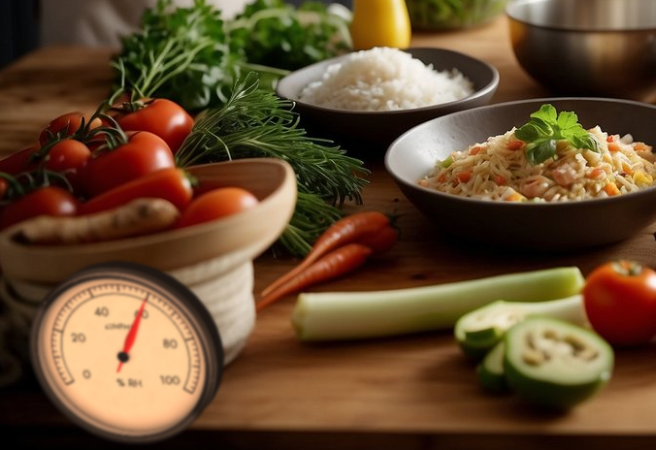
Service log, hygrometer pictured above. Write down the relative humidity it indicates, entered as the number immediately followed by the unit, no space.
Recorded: 60%
